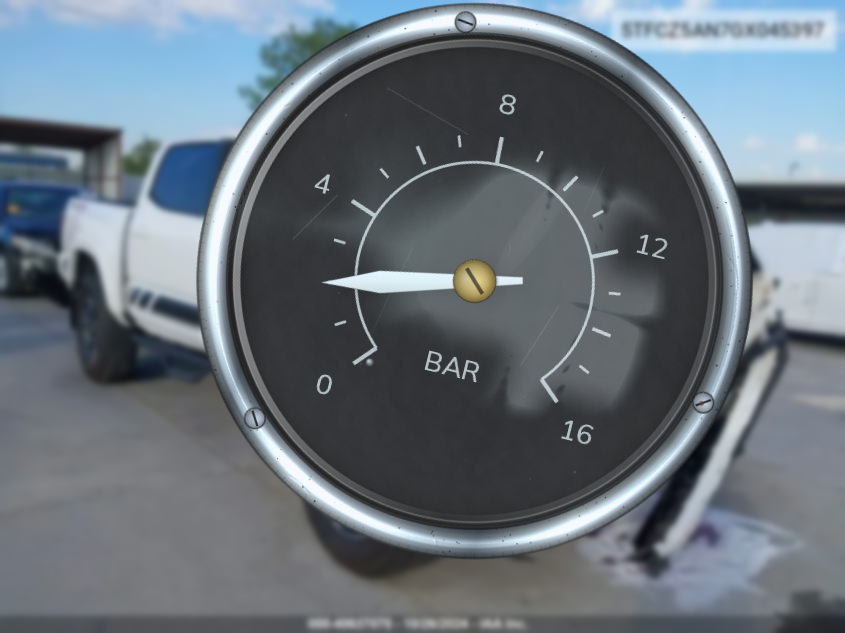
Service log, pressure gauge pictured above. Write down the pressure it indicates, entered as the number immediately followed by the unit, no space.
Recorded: 2bar
